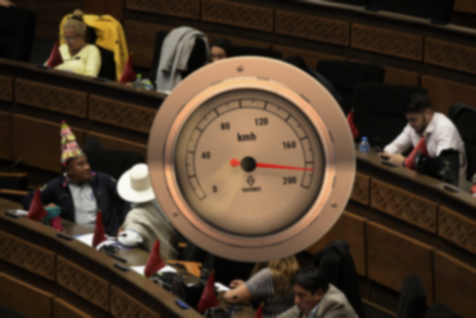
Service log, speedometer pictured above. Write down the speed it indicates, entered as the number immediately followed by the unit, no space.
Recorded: 185km/h
